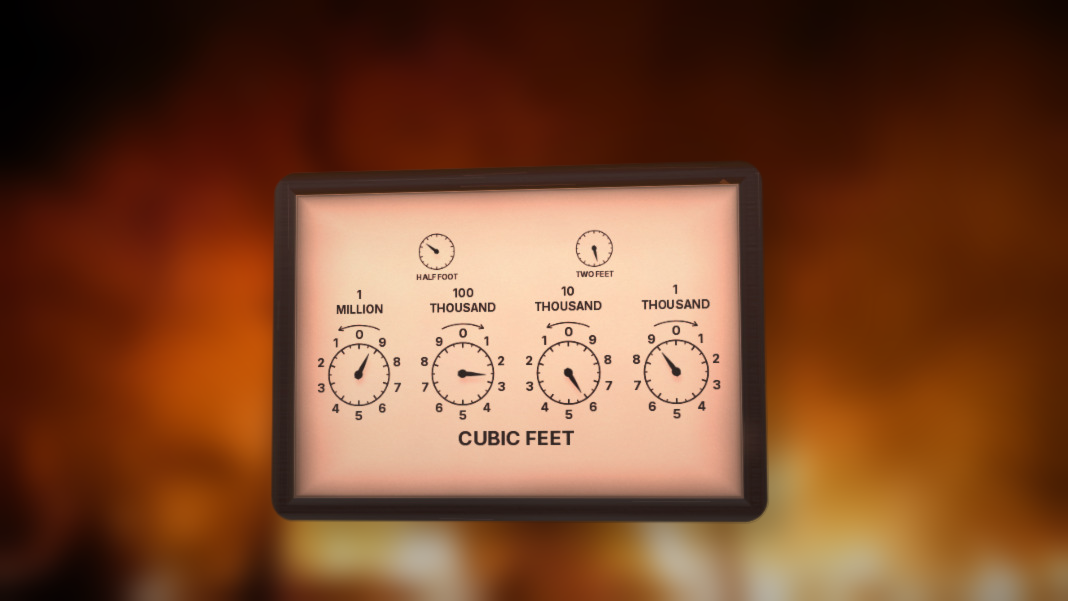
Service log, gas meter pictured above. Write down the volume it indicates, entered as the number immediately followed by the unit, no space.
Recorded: 925900ft³
